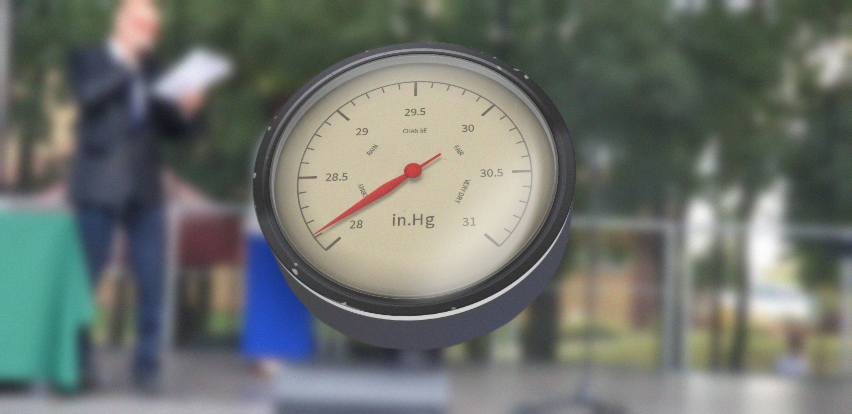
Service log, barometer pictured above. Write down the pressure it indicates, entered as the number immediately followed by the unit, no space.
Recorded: 28.1inHg
